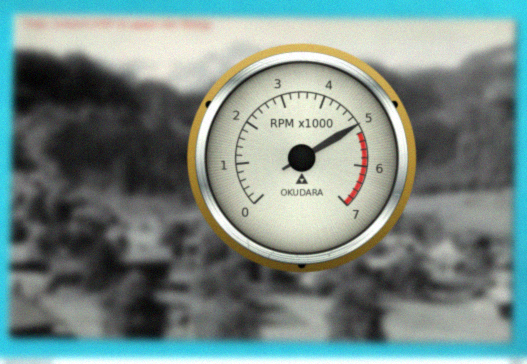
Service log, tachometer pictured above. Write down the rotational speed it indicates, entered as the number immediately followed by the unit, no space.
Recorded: 5000rpm
